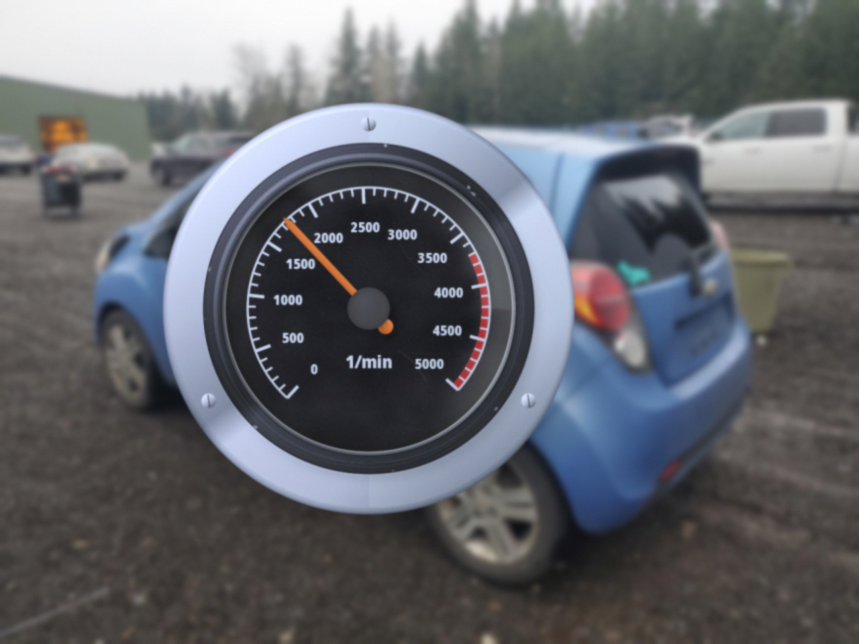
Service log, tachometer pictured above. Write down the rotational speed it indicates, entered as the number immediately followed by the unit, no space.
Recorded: 1750rpm
